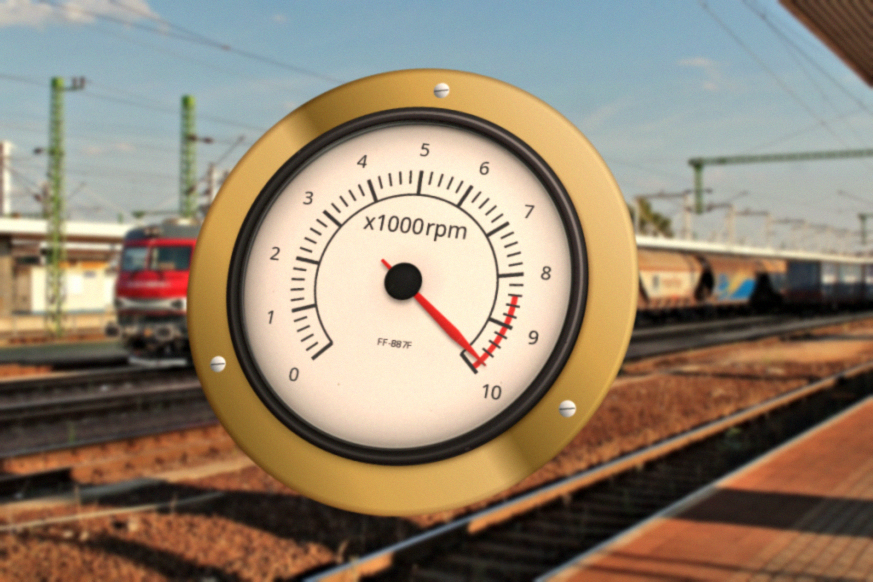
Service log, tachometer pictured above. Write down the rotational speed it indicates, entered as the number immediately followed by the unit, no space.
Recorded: 9800rpm
